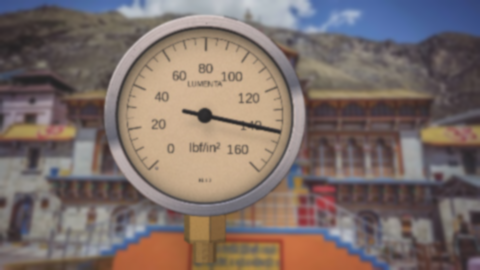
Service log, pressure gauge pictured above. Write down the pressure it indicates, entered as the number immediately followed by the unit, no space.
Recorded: 140psi
